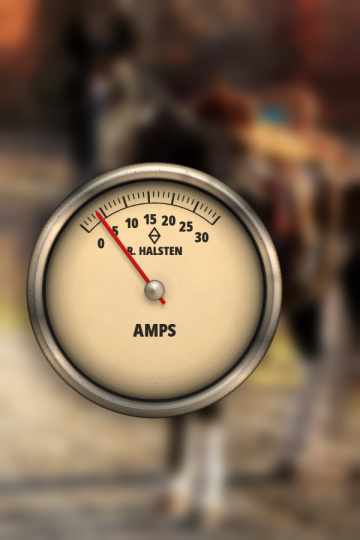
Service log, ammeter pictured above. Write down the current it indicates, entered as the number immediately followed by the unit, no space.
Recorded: 4A
